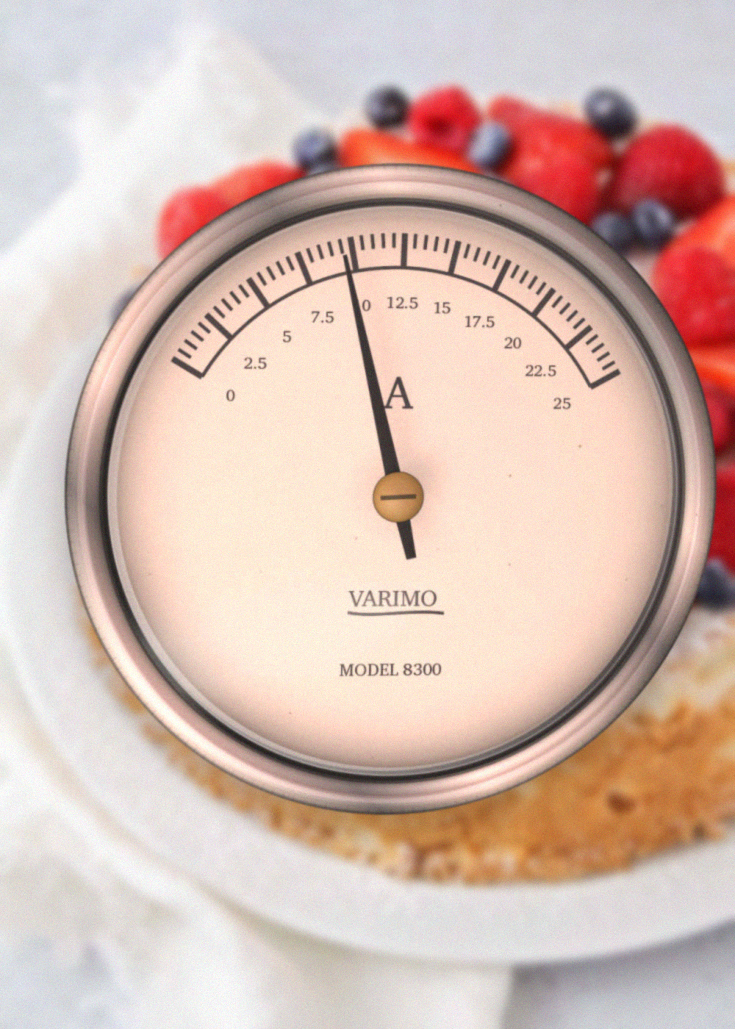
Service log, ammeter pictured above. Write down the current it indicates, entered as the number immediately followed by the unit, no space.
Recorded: 9.5A
